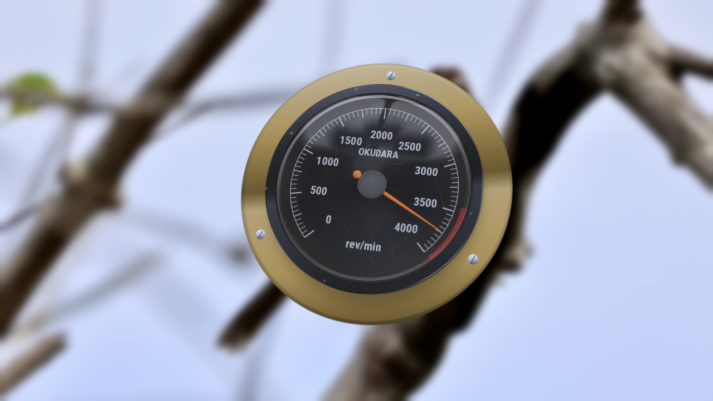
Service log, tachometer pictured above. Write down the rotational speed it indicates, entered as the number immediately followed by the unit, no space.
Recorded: 3750rpm
